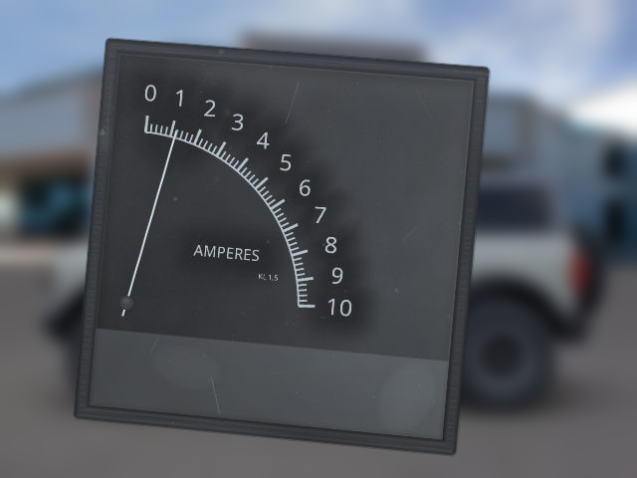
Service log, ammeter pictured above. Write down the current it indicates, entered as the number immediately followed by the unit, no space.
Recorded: 1.2A
